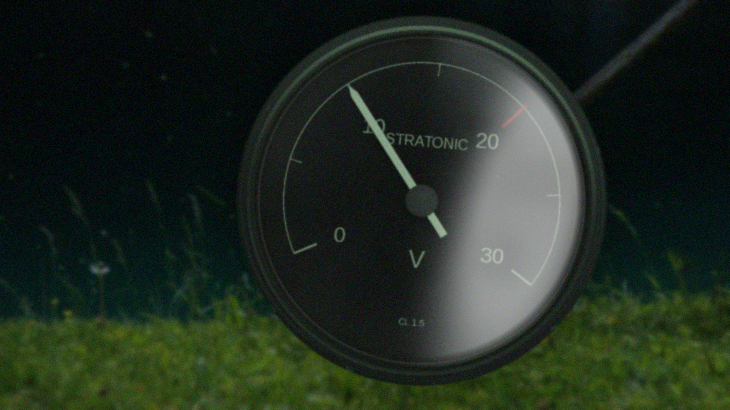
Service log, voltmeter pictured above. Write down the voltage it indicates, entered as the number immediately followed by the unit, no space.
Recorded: 10V
